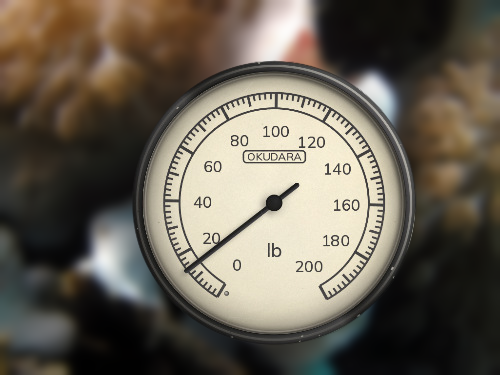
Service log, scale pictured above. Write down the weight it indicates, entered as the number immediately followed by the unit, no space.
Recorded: 14lb
